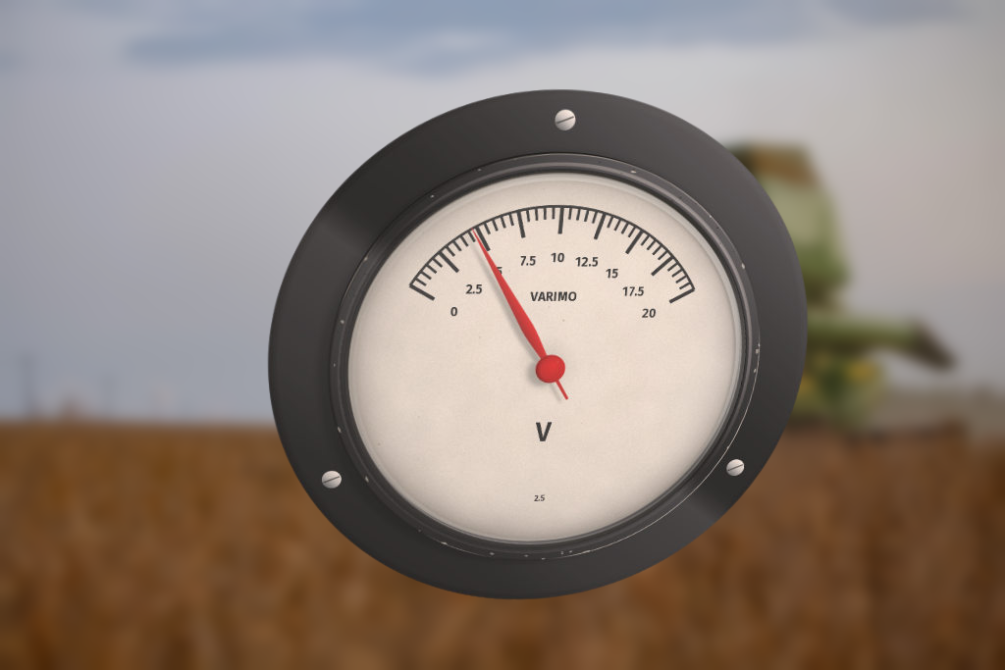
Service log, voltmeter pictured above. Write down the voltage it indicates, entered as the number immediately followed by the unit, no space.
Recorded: 4.75V
